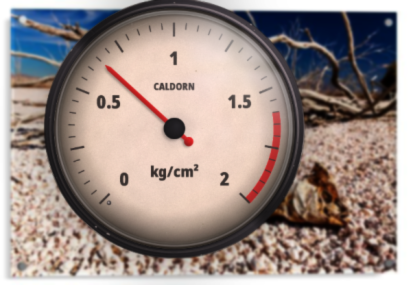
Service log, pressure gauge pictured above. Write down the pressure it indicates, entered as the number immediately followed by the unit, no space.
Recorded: 0.65kg/cm²
